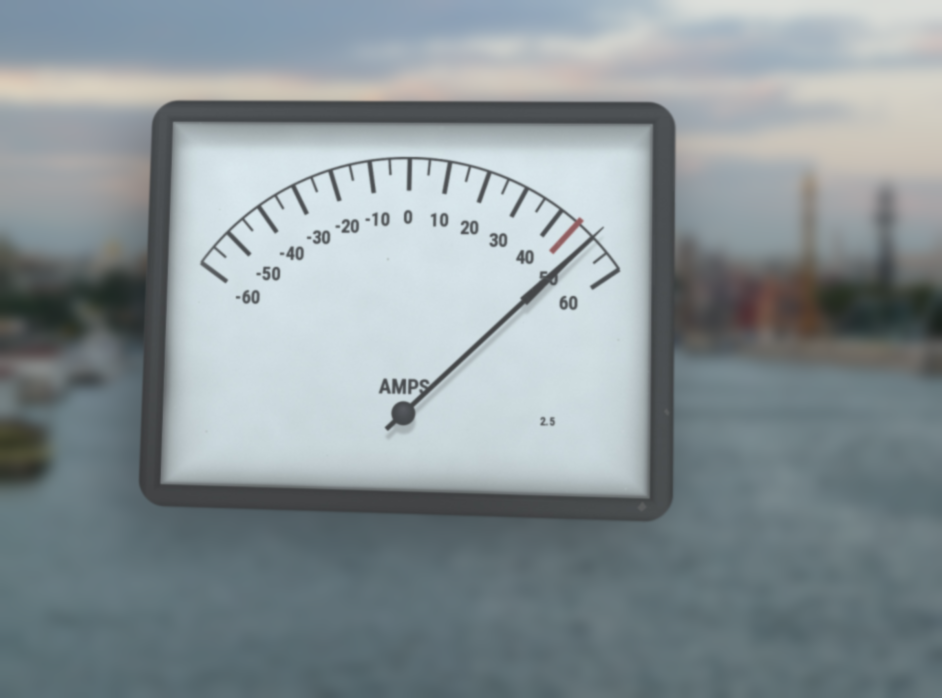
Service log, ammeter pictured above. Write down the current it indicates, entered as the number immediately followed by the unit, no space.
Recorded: 50A
